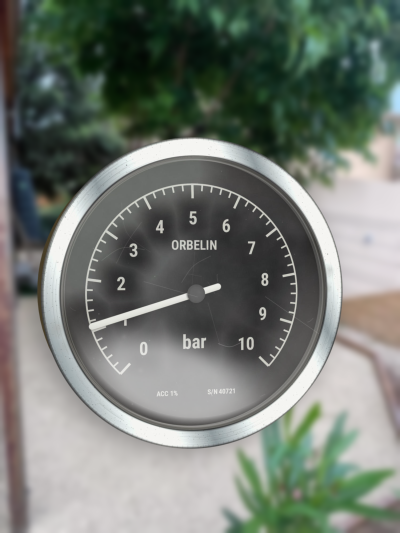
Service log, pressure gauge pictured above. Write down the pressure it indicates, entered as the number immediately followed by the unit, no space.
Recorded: 1.1bar
